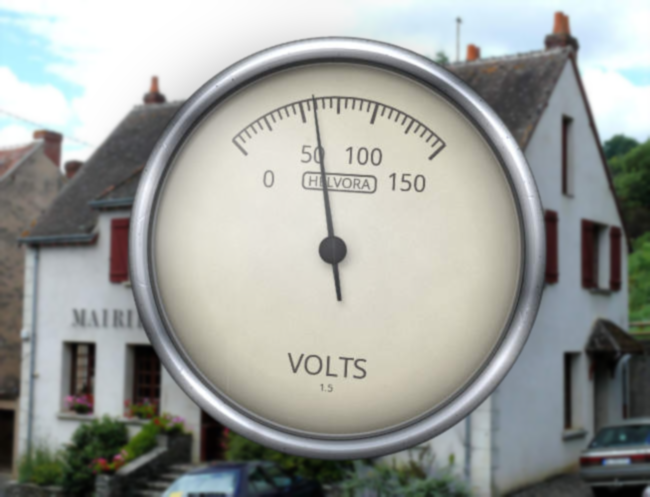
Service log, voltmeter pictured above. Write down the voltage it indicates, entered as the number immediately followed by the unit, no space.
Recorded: 60V
